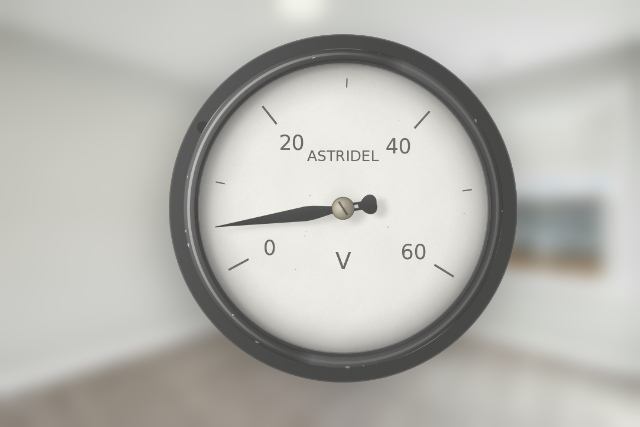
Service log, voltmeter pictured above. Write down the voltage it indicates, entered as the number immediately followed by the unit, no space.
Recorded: 5V
